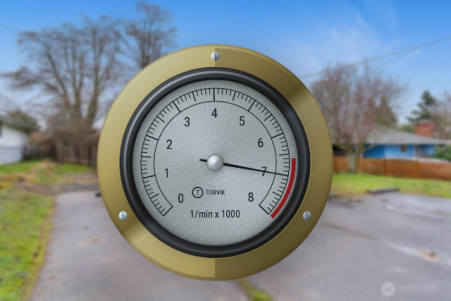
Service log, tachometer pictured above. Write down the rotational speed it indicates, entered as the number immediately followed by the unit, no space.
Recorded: 7000rpm
